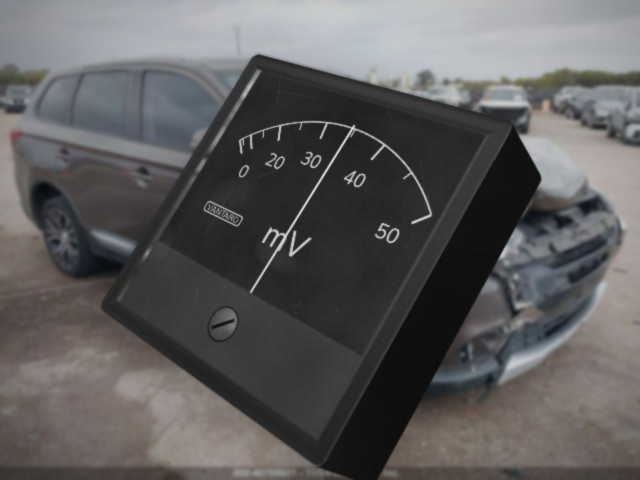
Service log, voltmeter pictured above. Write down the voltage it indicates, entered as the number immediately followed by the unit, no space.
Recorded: 35mV
